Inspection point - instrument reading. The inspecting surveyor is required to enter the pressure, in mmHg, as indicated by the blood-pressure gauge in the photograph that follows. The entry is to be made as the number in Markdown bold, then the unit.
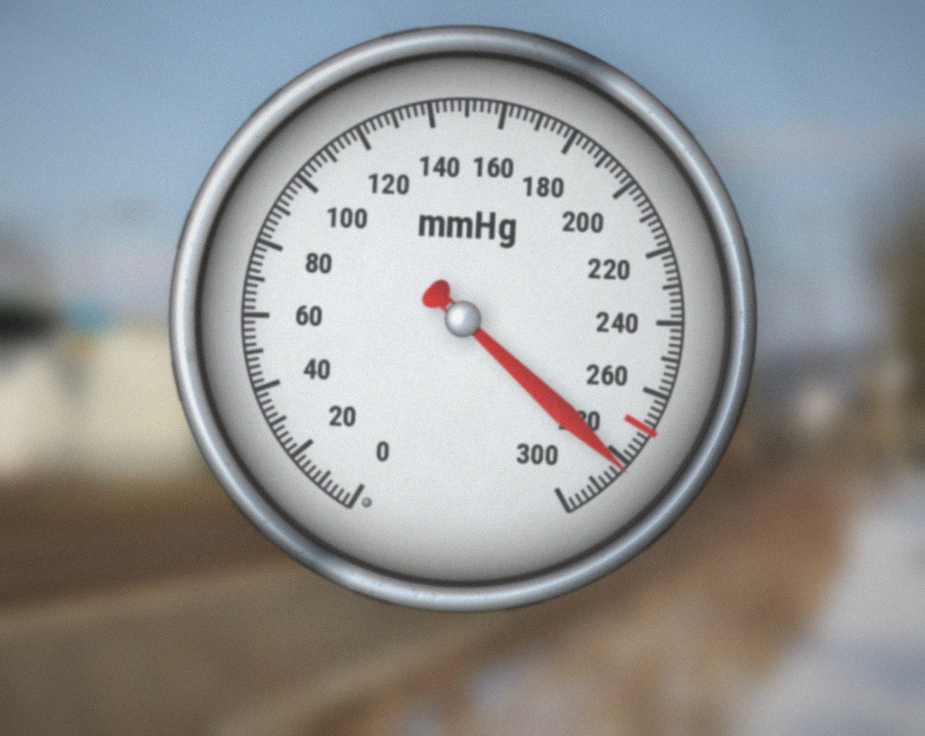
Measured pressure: **282** mmHg
